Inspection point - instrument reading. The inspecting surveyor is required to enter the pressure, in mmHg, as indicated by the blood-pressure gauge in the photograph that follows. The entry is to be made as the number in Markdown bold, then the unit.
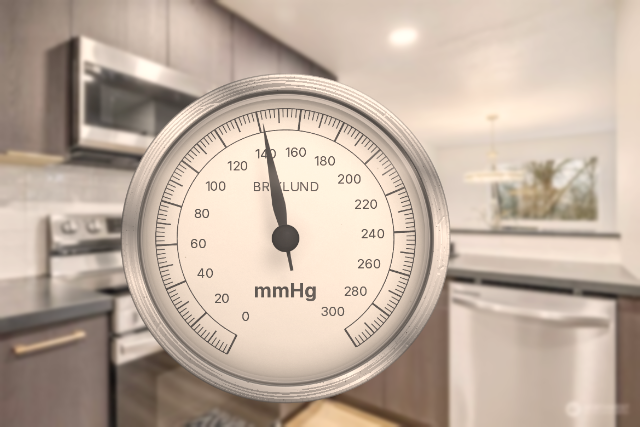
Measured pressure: **142** mmHg
